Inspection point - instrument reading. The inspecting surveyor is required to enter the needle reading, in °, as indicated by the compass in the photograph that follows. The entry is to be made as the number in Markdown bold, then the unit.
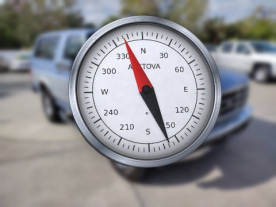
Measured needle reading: **340** °
